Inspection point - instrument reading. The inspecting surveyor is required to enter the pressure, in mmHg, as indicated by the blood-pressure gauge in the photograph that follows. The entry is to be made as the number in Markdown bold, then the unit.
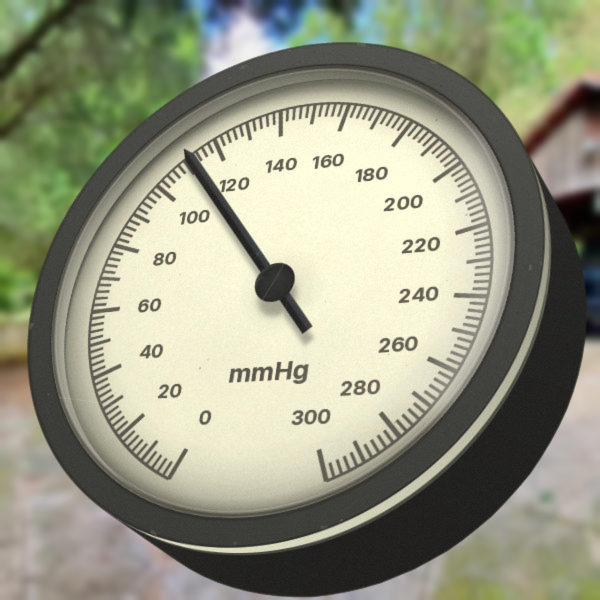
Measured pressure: **112** mmHg
